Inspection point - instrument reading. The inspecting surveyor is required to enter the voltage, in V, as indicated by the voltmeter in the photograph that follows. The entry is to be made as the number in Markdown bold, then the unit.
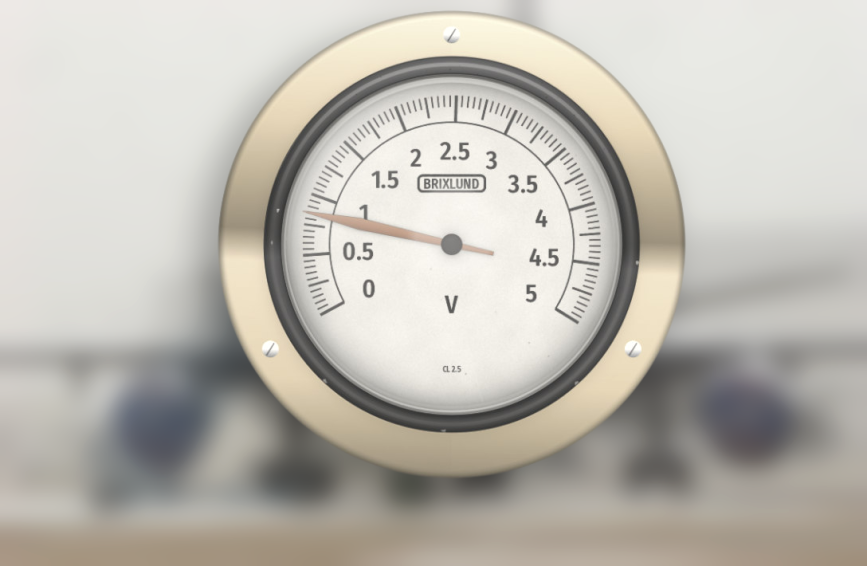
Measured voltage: **0.85** V
